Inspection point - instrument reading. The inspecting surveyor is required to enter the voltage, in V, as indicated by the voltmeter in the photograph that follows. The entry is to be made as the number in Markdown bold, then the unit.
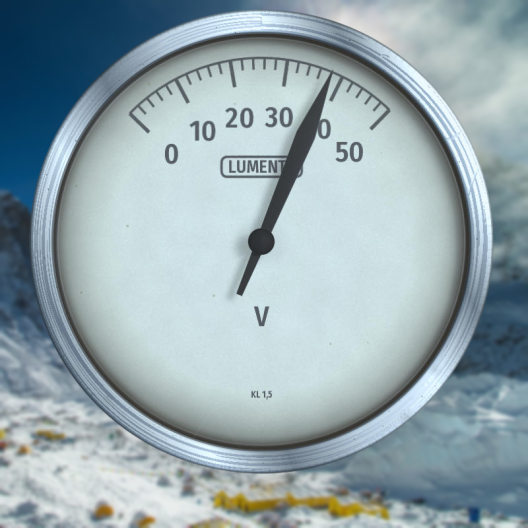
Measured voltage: **38** V
